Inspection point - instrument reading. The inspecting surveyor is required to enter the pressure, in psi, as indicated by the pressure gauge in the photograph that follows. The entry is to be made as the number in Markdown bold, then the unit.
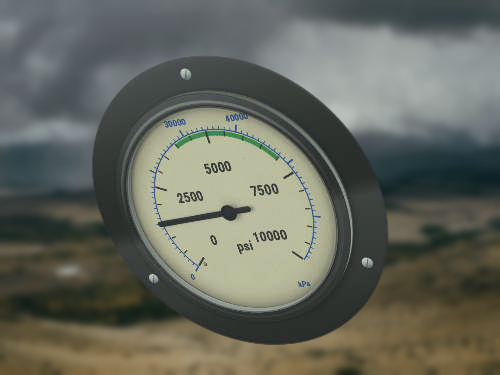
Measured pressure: **1500** psi
